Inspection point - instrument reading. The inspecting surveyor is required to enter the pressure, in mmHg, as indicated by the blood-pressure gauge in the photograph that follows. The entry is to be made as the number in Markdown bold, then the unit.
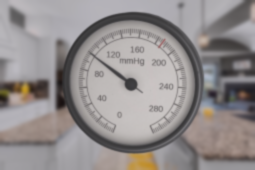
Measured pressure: **100** mmHg
